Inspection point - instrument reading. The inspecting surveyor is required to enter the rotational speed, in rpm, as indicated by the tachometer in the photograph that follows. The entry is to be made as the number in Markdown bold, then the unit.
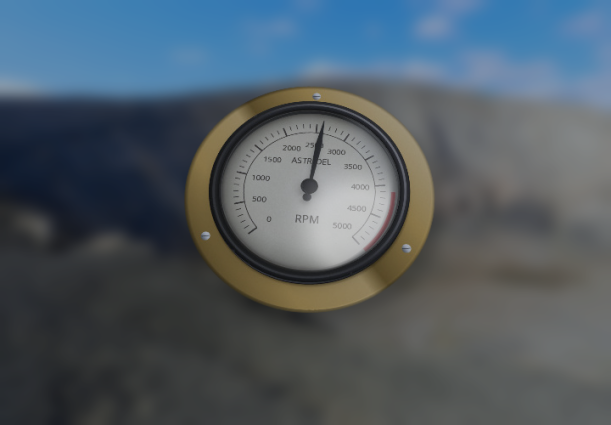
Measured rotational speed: **2600** rpm
